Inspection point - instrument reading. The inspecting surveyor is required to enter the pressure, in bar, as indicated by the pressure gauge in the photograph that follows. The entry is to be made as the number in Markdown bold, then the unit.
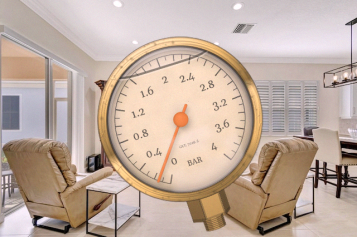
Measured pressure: **0.15** bar
